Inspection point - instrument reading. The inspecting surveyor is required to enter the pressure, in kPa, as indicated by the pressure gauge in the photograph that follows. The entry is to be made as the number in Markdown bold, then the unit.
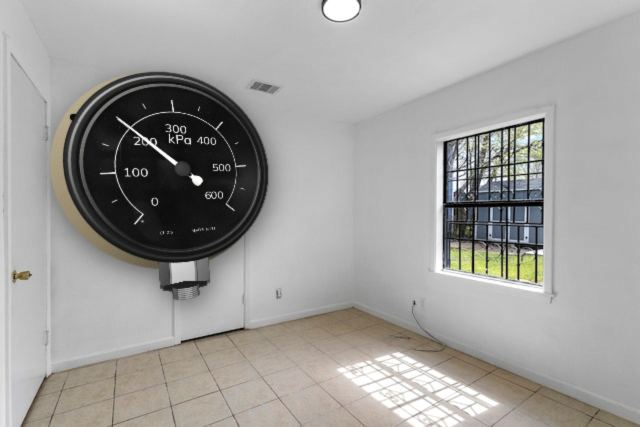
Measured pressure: **200** kPa
